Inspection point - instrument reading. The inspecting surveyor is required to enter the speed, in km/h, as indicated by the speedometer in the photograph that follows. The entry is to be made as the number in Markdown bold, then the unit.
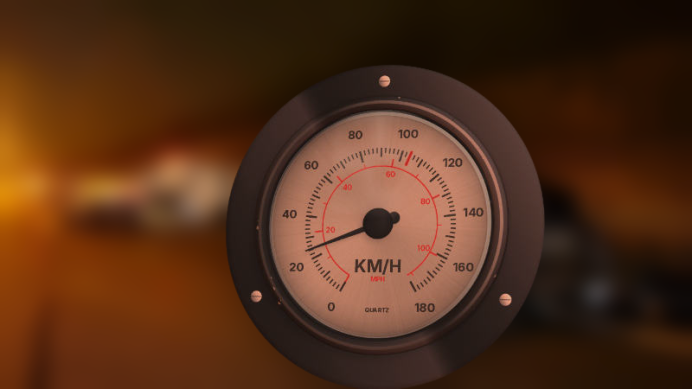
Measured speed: **24** km/h
